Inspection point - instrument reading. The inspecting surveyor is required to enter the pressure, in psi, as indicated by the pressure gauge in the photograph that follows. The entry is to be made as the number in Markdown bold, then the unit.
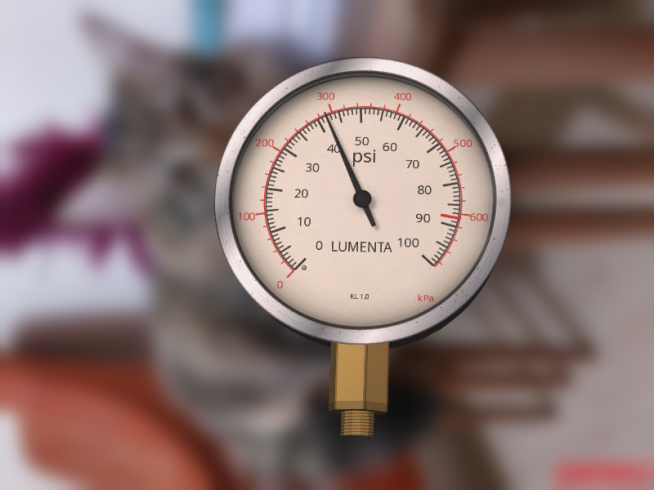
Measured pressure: **42** psi
